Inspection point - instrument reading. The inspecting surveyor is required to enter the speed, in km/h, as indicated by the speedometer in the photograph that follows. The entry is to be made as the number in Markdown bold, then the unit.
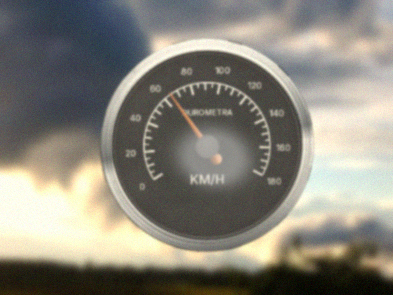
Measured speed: **65** km/h
